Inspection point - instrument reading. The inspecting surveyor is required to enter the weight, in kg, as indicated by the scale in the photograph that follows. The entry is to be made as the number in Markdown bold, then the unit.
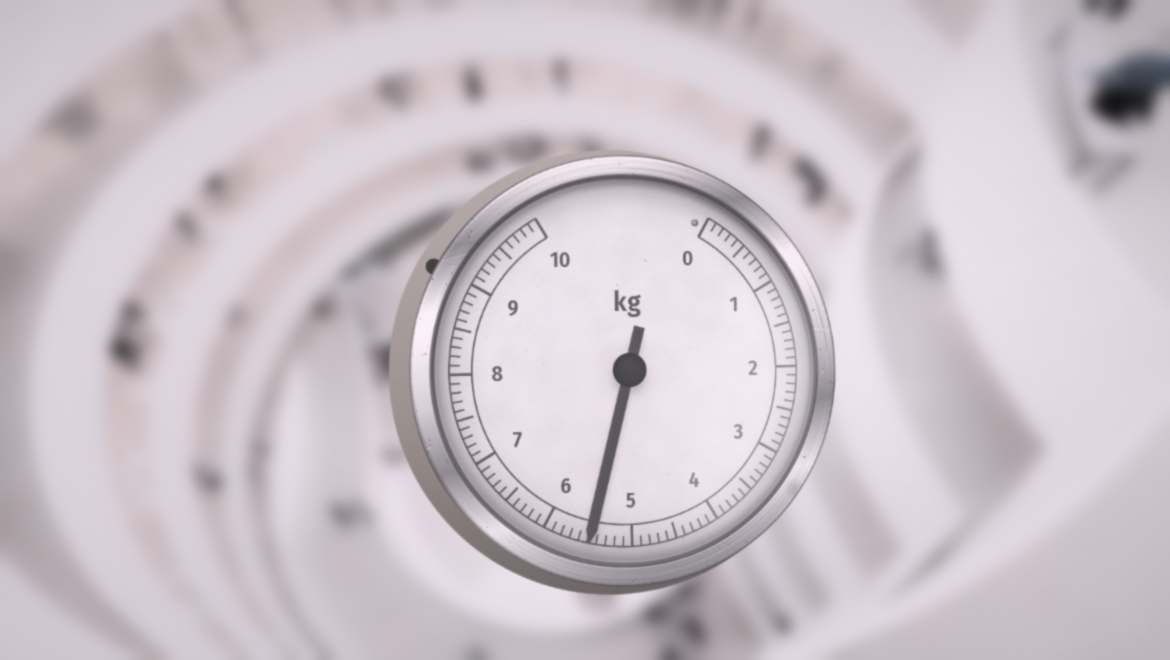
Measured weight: **5.5** kg
